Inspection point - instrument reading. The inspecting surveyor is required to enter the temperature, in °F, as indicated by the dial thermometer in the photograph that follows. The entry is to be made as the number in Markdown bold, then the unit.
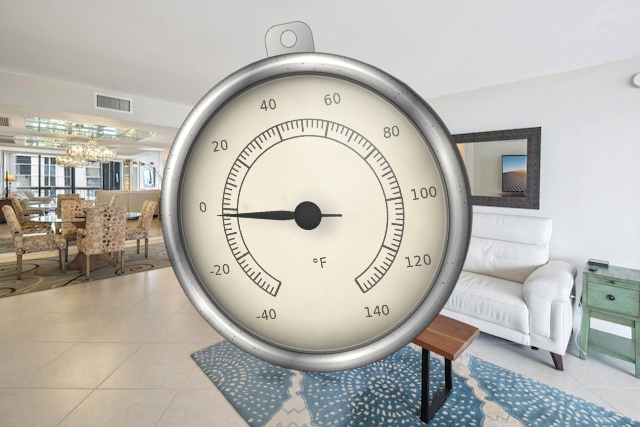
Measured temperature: **-2** °F
